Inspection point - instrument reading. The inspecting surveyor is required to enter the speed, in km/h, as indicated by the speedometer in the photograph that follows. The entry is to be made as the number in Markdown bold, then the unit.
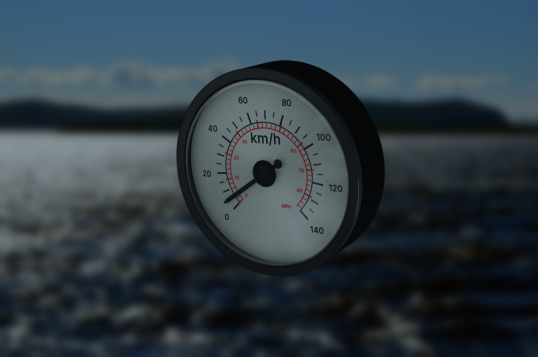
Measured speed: **5** km/h
